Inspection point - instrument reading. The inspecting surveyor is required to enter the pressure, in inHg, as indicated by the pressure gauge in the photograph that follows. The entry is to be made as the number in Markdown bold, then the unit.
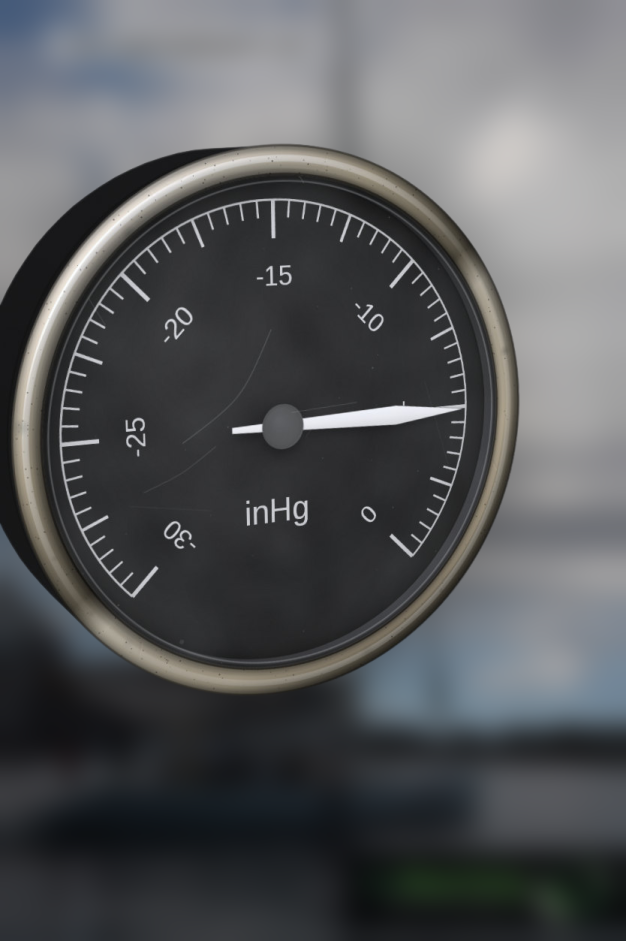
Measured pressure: **-5** inHg
